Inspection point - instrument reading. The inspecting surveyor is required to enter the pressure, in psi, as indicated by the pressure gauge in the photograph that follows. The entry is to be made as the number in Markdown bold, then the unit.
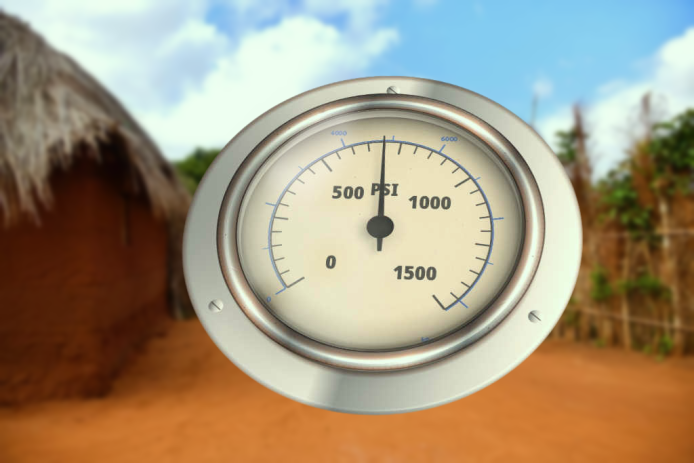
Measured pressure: **700** psi
